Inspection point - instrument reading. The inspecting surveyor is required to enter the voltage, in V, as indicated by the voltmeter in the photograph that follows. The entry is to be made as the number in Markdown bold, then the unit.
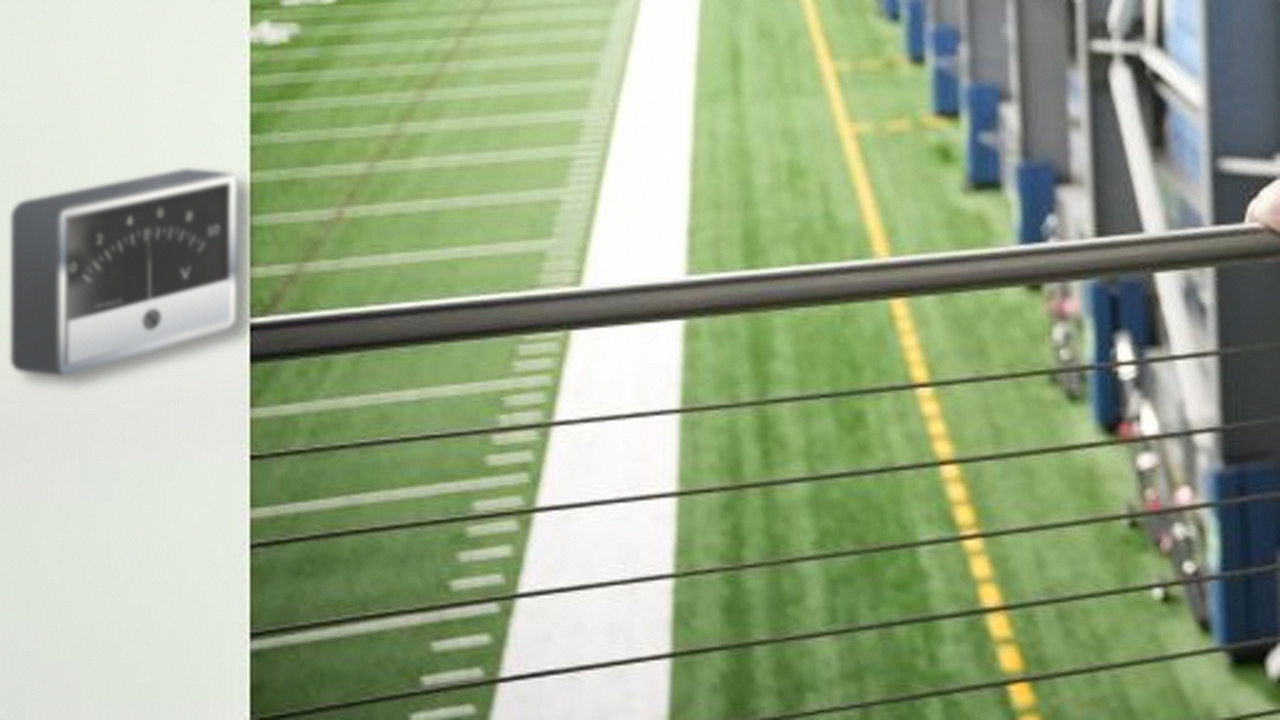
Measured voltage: **5** V
